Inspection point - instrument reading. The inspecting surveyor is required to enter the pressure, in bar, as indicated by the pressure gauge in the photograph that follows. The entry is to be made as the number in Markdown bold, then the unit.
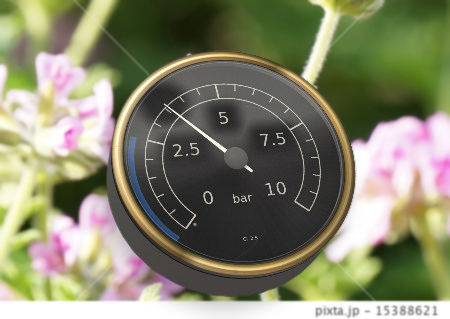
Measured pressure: **3.5** bar
